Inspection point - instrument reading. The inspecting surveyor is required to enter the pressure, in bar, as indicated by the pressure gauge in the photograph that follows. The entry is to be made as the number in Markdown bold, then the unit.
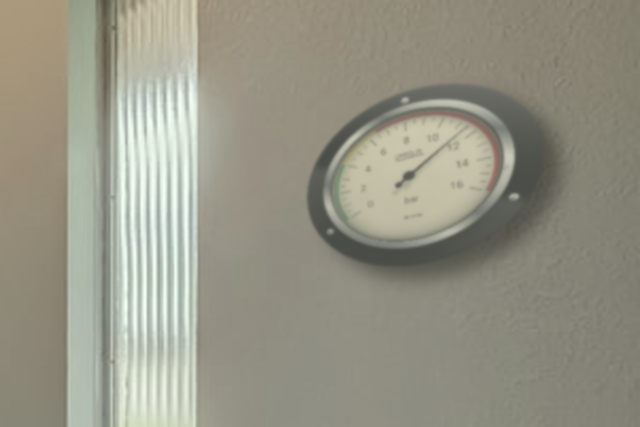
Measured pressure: **11.5** bar
